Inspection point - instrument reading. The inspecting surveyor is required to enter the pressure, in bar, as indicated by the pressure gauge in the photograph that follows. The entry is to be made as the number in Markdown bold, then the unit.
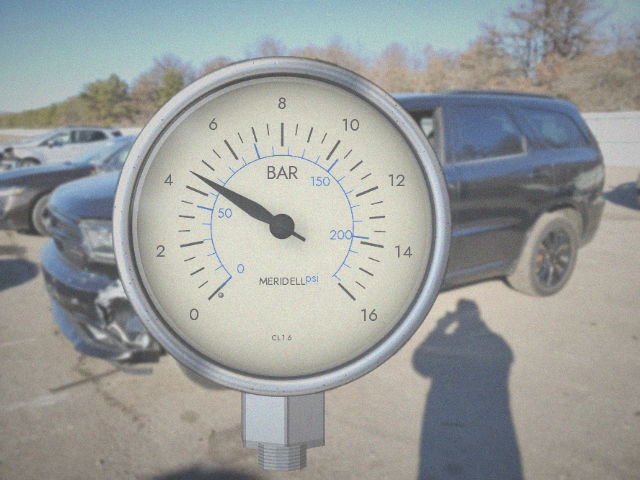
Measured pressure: **4.5** bar
